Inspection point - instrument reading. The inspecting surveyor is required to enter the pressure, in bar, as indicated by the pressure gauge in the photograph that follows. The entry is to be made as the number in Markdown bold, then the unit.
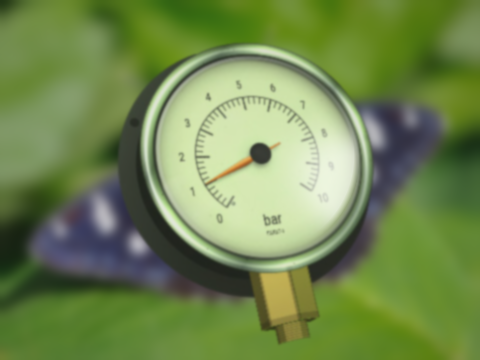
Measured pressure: **1** bar
